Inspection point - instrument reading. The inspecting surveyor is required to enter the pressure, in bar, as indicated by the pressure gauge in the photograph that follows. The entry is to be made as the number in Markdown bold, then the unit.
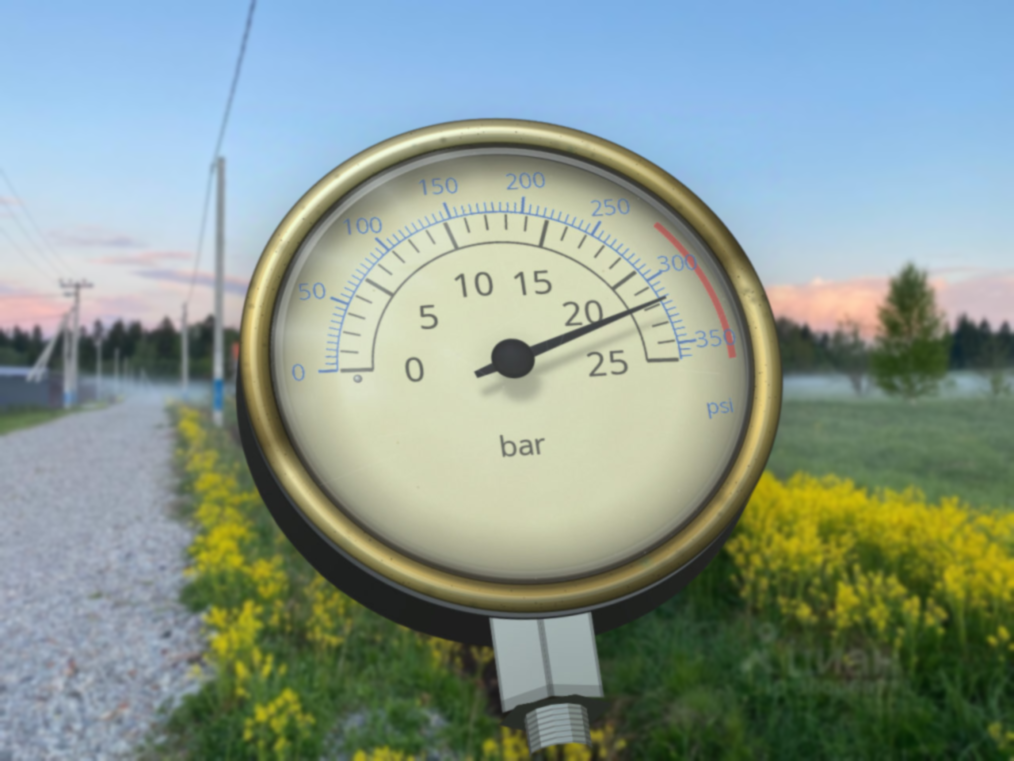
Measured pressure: **22** bar
